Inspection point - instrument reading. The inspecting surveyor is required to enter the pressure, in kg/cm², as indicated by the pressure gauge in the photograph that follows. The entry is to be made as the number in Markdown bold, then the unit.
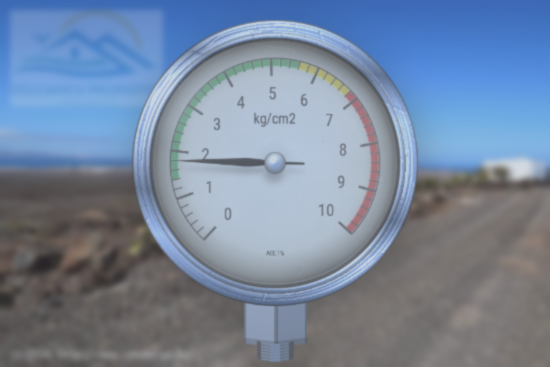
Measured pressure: **1.8** kg/cm²
